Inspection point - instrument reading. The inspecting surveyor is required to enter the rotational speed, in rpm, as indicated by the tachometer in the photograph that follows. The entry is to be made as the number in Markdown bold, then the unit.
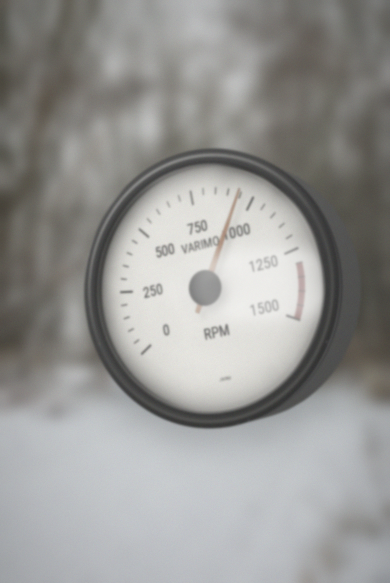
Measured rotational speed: **950** rpm
